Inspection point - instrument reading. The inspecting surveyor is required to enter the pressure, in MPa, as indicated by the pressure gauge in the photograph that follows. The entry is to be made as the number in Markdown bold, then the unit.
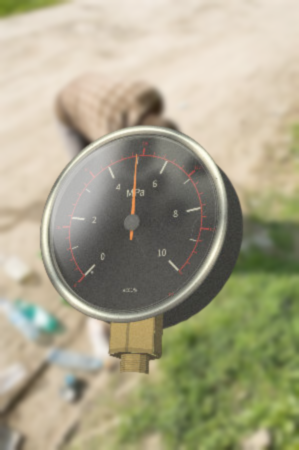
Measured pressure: **5** MPa
